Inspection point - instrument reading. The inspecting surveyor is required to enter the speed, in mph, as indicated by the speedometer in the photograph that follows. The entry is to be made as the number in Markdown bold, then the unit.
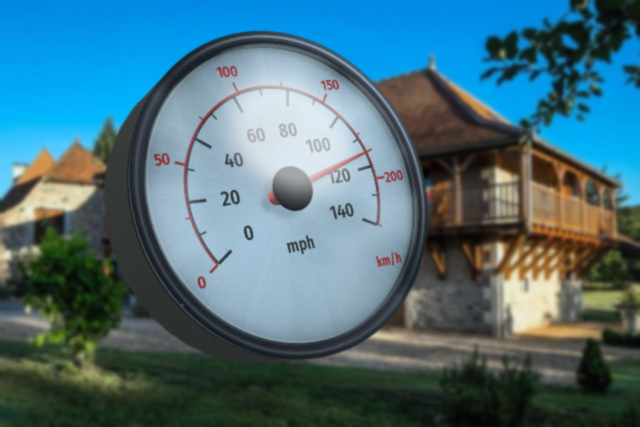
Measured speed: **115** mph
